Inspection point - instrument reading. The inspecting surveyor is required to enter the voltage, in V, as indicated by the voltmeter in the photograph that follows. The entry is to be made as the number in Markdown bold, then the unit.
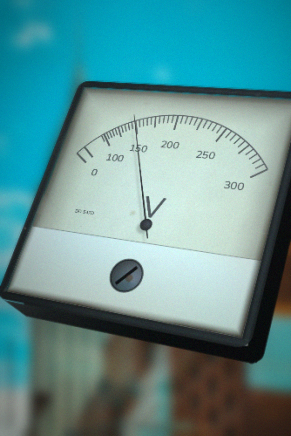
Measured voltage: **150** V
